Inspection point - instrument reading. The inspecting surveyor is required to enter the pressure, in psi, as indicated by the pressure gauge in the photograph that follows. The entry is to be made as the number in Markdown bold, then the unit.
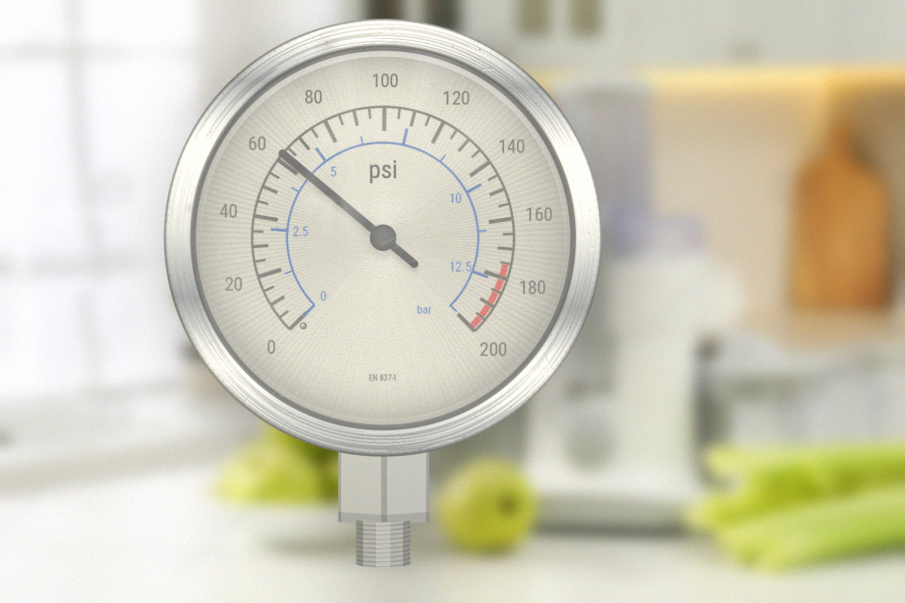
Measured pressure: **62.5** psi
